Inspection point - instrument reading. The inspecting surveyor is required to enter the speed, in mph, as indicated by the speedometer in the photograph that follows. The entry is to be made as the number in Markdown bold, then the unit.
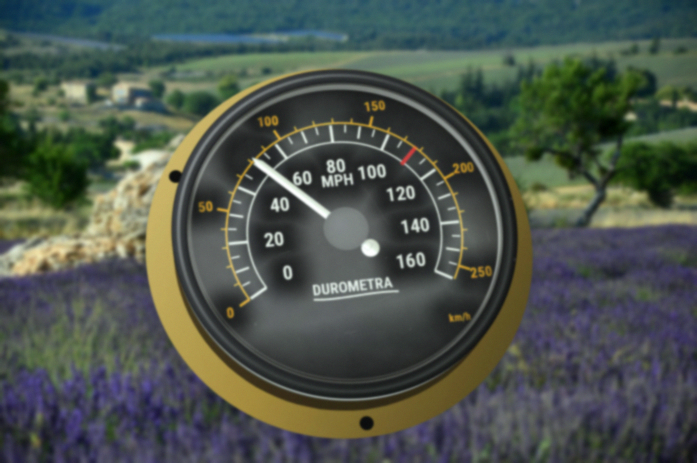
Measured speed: **50** mph
